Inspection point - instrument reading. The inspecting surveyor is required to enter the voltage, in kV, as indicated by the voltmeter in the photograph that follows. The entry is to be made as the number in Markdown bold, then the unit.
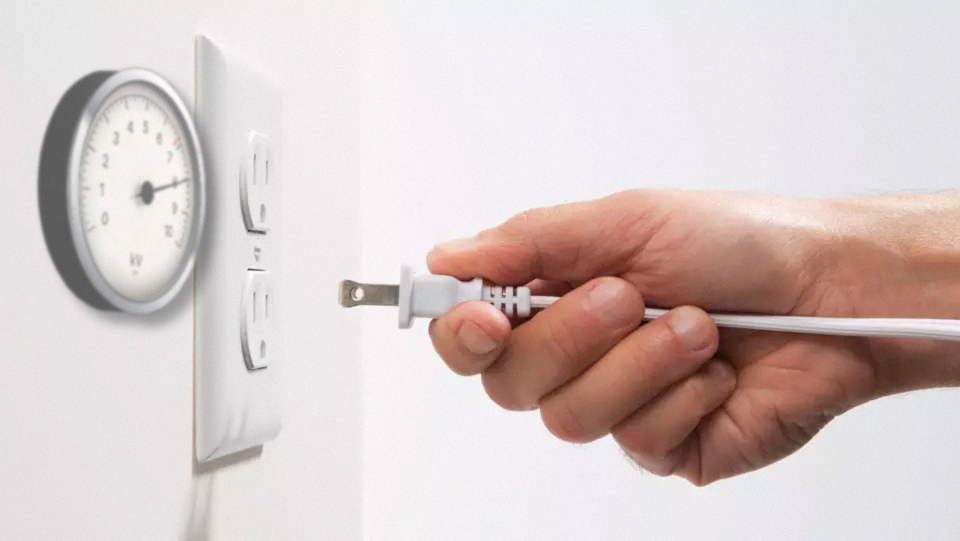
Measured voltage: **8** kV
